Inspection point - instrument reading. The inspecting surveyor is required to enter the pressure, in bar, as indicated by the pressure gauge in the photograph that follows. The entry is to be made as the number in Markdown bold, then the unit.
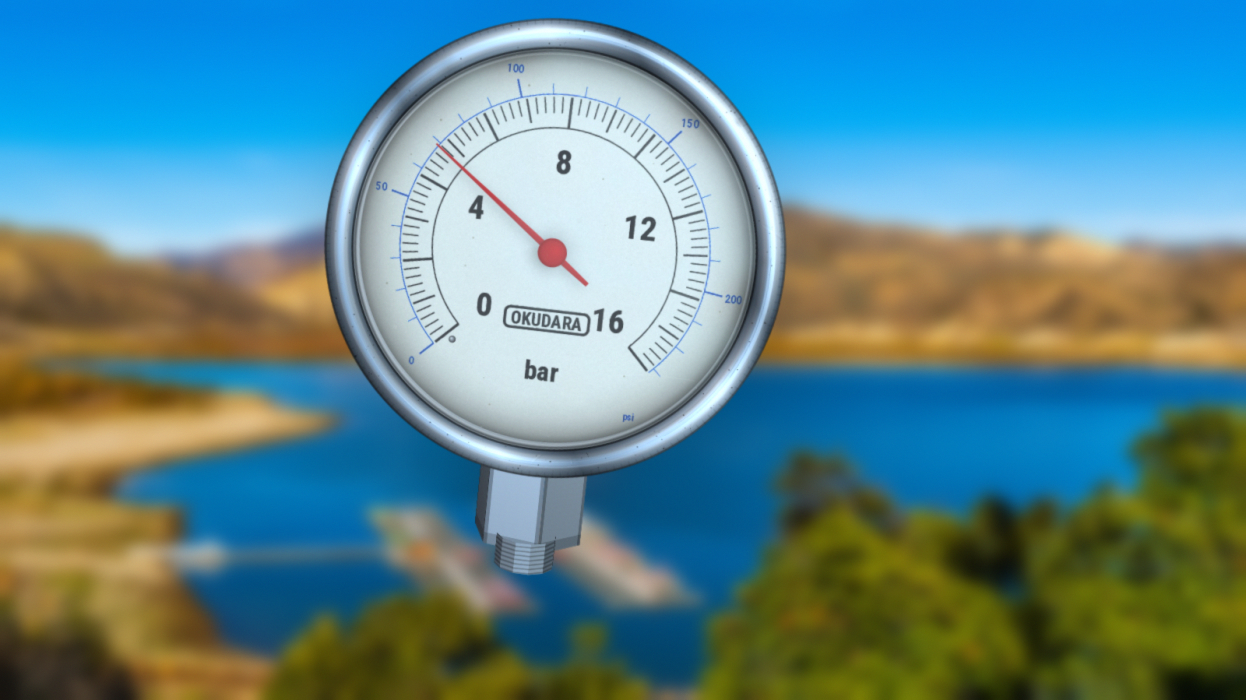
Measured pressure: **4.8** bar
